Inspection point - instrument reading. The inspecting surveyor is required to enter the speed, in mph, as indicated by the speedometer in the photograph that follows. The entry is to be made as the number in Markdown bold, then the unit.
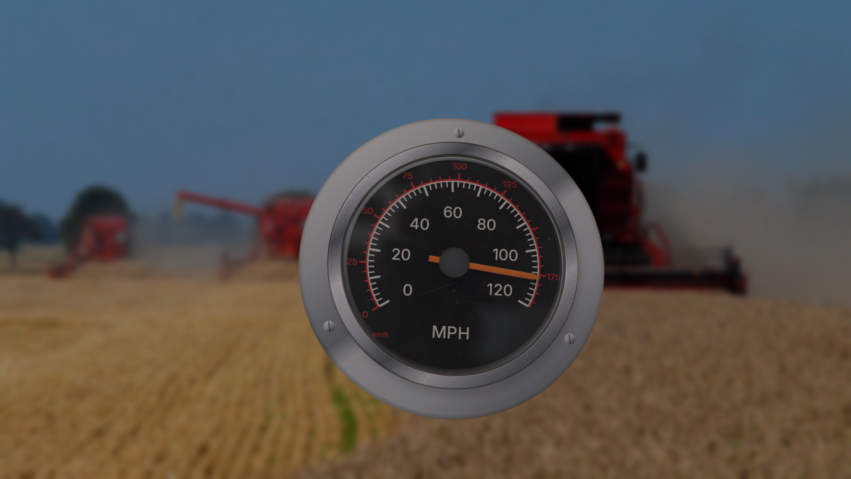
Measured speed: **110** mph
